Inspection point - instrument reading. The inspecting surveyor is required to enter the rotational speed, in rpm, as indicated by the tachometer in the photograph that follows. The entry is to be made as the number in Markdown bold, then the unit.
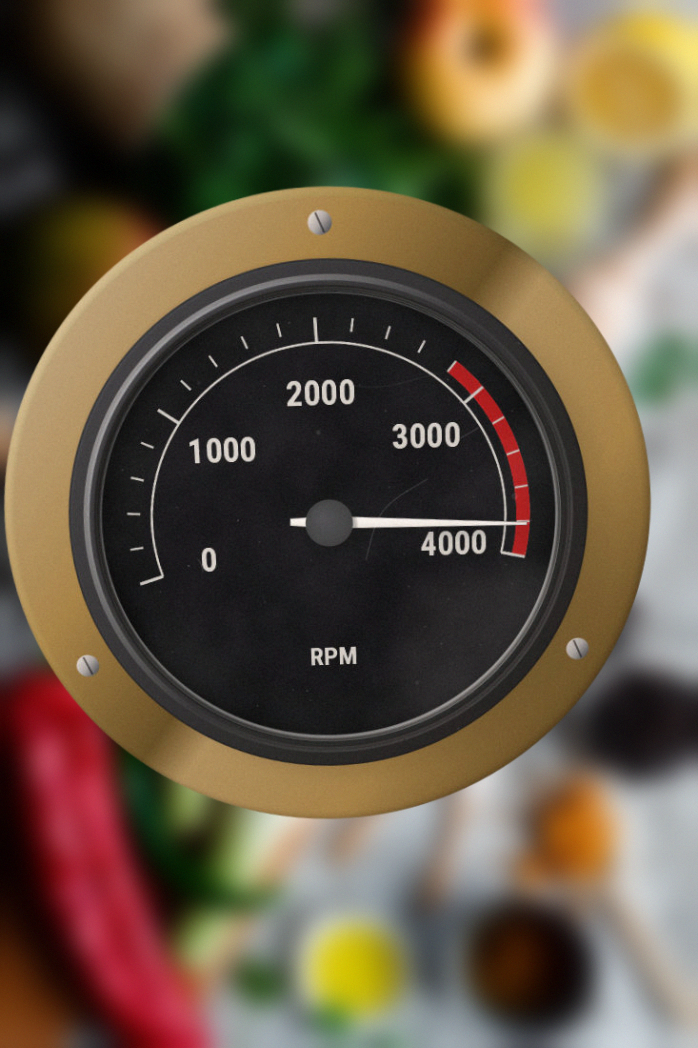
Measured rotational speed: **3800** rpm
